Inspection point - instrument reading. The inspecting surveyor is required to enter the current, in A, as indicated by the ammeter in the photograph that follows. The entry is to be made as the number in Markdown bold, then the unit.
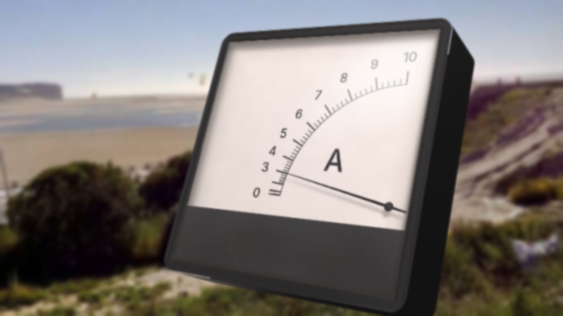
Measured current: **3** A
